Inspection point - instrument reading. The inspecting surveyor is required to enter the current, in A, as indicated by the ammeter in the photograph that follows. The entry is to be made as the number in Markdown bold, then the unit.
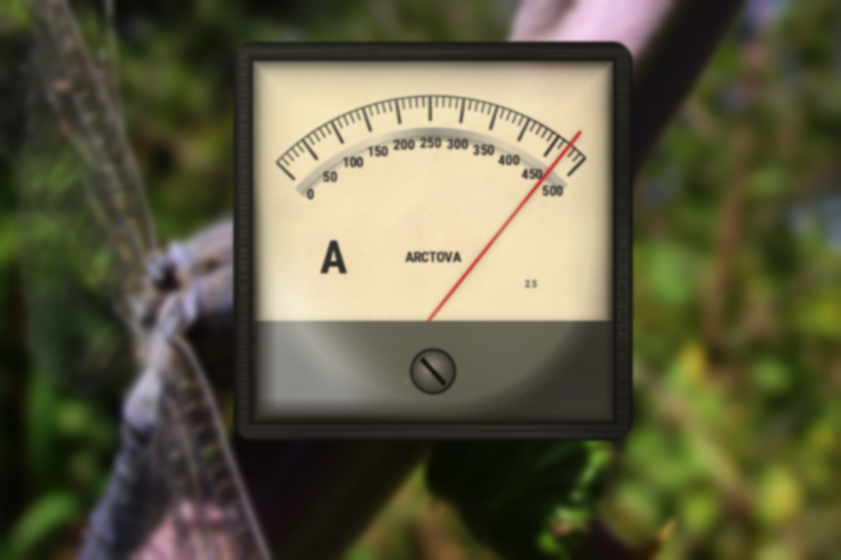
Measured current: **470** A
